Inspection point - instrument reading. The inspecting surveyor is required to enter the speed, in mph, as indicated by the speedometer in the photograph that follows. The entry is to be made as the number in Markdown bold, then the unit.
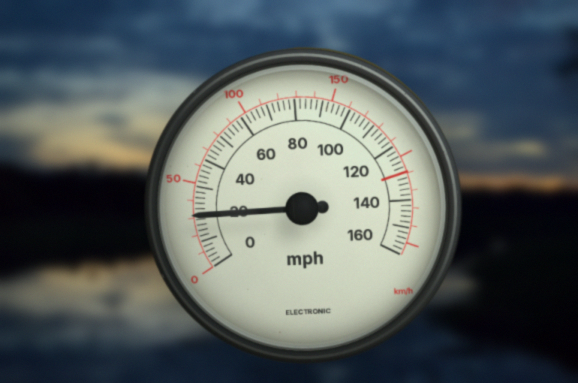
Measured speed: **20** mph
